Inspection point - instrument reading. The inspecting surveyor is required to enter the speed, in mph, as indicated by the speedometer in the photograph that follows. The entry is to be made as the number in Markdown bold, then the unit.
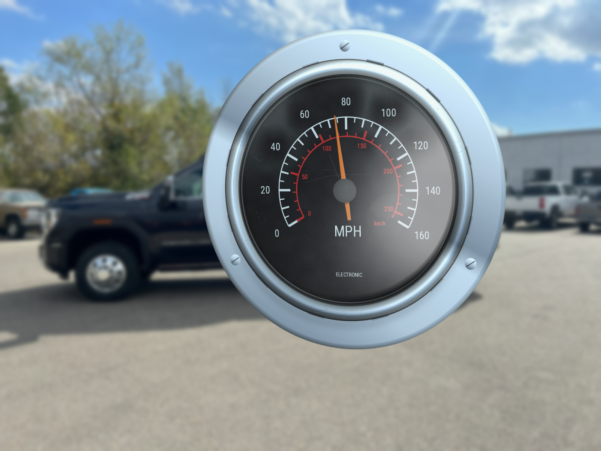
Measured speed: **75** mph
